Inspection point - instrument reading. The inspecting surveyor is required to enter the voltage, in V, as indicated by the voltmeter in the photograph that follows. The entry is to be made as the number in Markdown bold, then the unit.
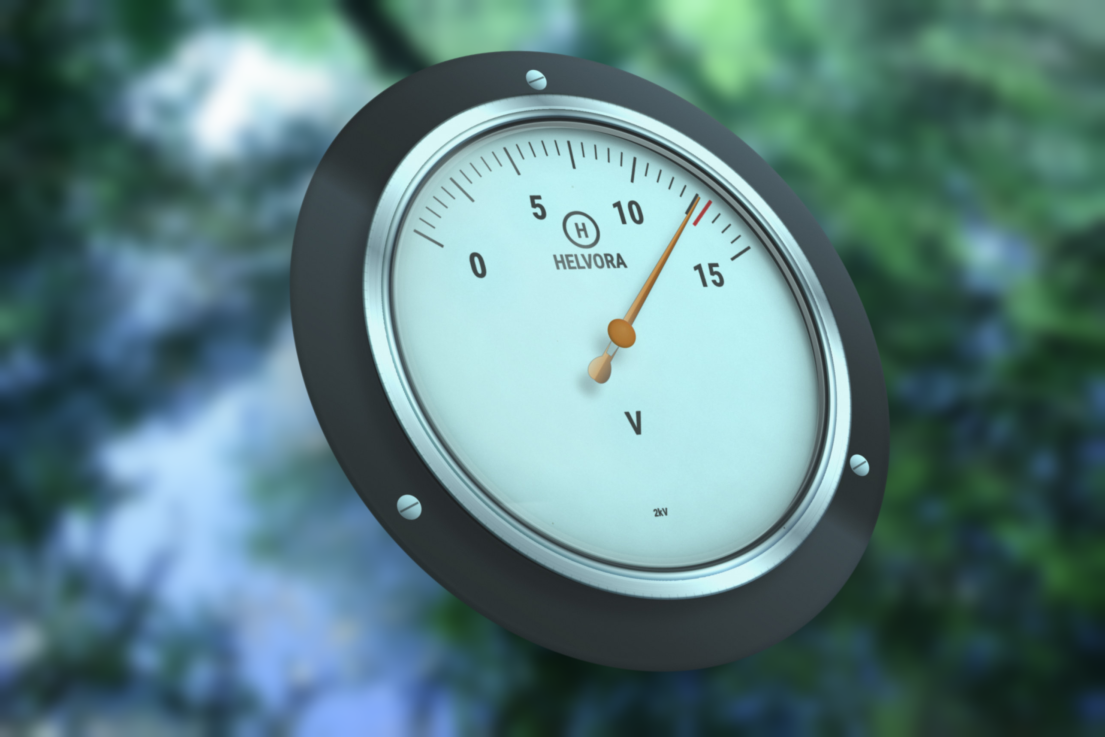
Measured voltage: **12.5** V
